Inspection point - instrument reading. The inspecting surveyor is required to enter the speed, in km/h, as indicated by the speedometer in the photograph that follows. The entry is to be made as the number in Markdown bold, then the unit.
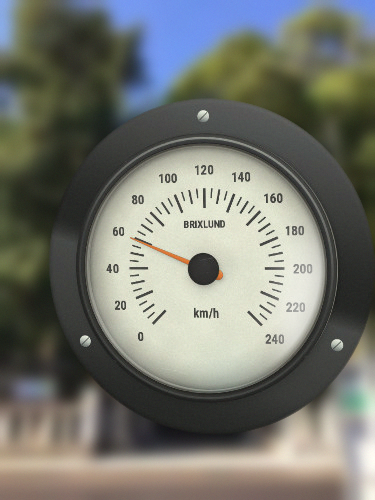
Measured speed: **60** km/h
